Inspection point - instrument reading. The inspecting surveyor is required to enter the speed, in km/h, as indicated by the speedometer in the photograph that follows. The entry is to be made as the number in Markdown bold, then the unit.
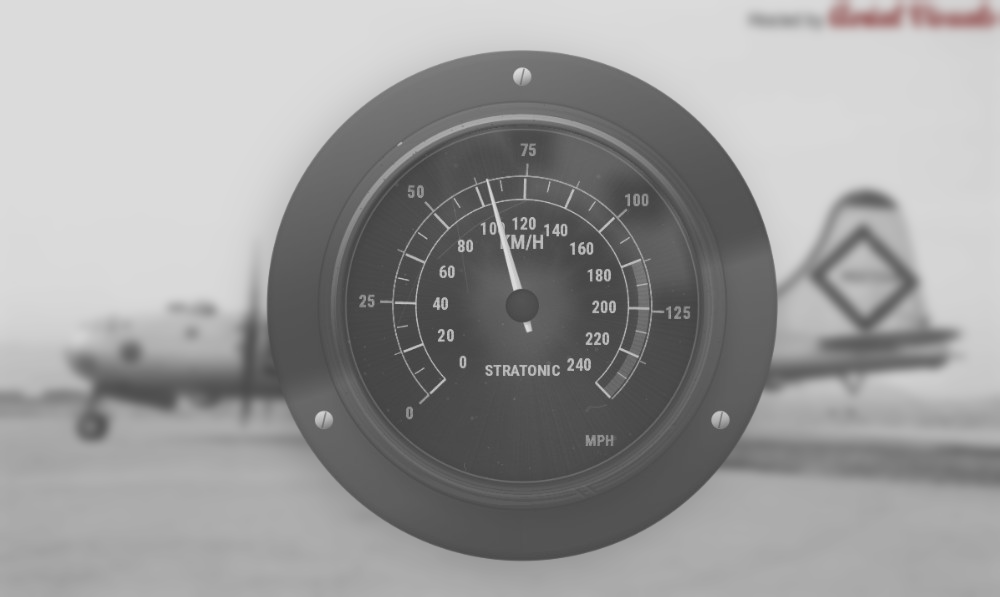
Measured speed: **105** km/h
